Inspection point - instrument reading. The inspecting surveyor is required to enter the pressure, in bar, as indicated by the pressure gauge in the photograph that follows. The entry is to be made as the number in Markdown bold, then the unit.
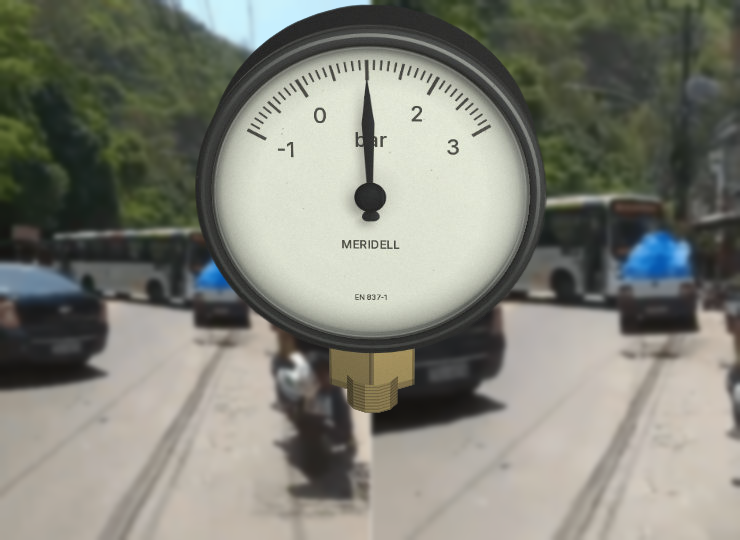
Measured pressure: **1** bar
